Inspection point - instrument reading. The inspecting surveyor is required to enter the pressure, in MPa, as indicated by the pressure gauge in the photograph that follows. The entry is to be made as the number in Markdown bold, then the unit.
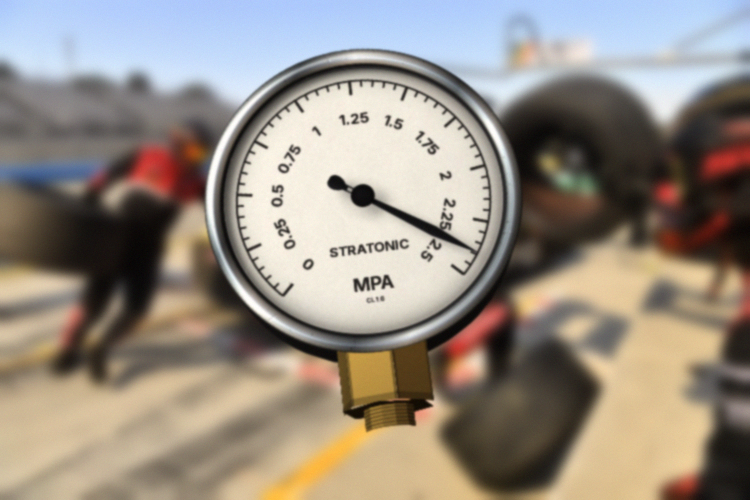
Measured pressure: **2.4** MPa
